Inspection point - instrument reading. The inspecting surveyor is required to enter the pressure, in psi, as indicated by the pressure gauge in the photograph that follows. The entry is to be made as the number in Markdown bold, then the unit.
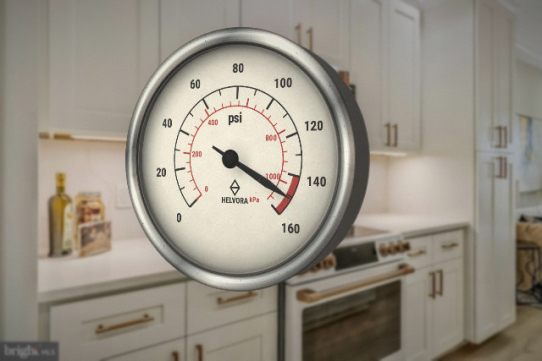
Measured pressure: **150** psi
